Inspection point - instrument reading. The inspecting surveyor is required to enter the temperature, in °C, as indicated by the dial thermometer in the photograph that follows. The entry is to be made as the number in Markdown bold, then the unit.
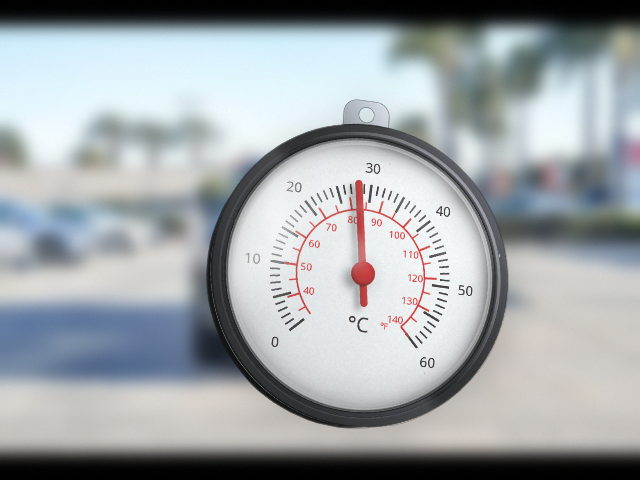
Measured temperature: **28** °C
